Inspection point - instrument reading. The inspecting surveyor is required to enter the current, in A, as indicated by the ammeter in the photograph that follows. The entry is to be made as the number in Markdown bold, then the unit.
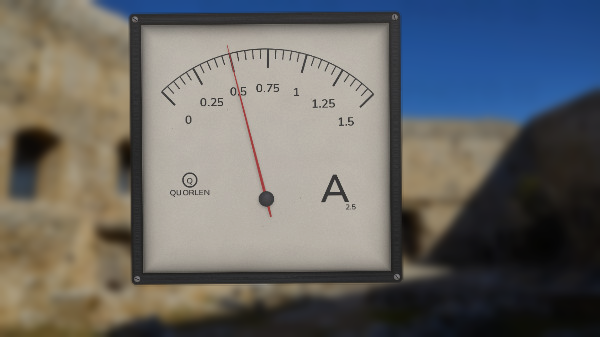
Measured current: **0.5** A
